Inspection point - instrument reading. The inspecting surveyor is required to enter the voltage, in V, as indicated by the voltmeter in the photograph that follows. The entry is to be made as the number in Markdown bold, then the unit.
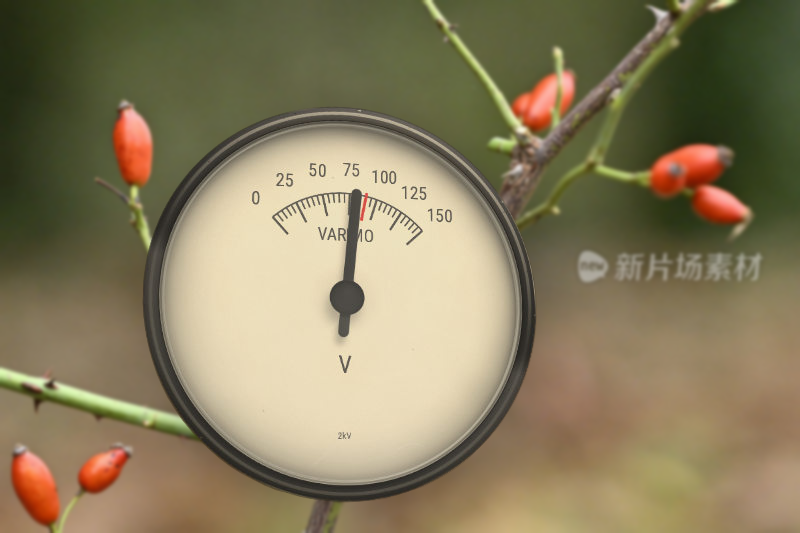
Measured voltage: **80** V
